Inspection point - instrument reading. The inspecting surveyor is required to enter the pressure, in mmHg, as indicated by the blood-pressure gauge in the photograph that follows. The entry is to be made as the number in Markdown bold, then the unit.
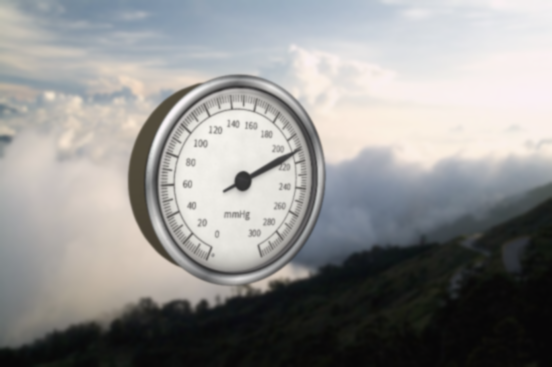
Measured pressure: **210** mmHg
